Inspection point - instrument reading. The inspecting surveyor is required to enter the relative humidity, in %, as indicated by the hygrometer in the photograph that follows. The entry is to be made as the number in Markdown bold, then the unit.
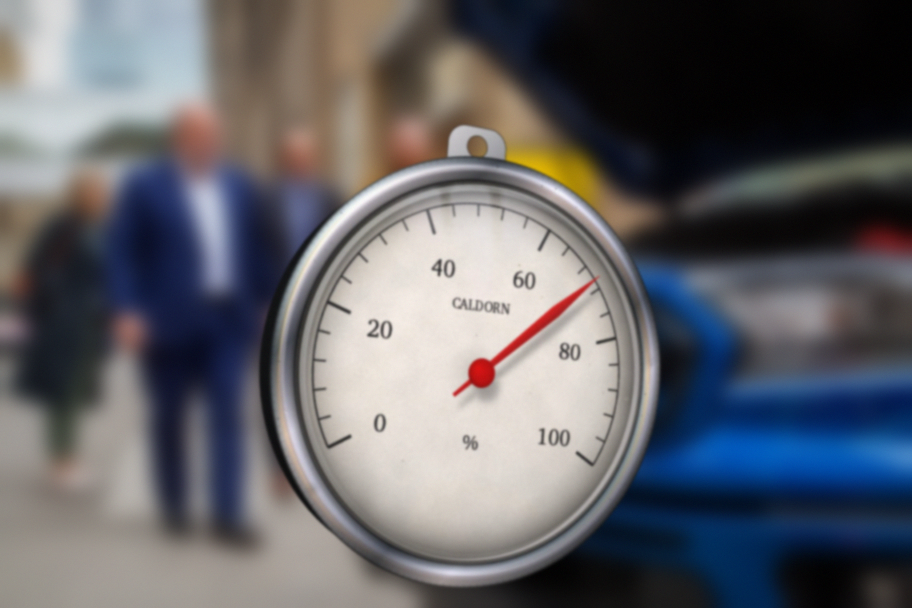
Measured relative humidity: **70** %
